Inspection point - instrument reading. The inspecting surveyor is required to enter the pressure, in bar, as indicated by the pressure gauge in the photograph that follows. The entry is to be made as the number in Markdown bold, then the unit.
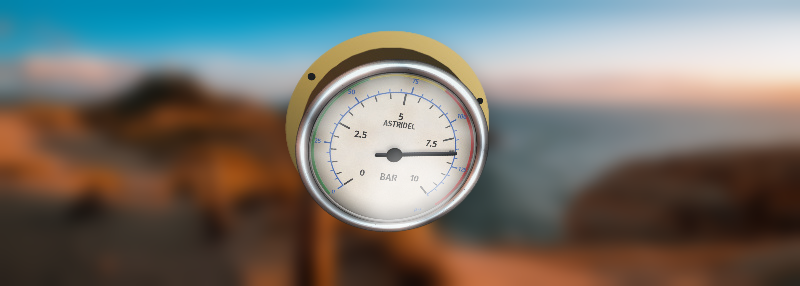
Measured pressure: **8** bar
